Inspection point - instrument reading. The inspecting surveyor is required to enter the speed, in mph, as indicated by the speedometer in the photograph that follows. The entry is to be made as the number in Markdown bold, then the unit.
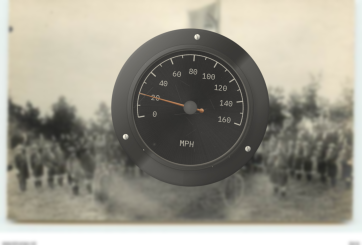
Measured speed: **20** mph
